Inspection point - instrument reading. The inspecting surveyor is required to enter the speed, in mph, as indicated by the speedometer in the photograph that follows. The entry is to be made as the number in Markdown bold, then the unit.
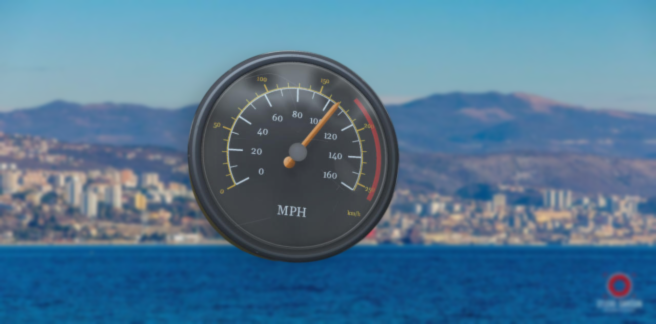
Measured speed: **105** mph
